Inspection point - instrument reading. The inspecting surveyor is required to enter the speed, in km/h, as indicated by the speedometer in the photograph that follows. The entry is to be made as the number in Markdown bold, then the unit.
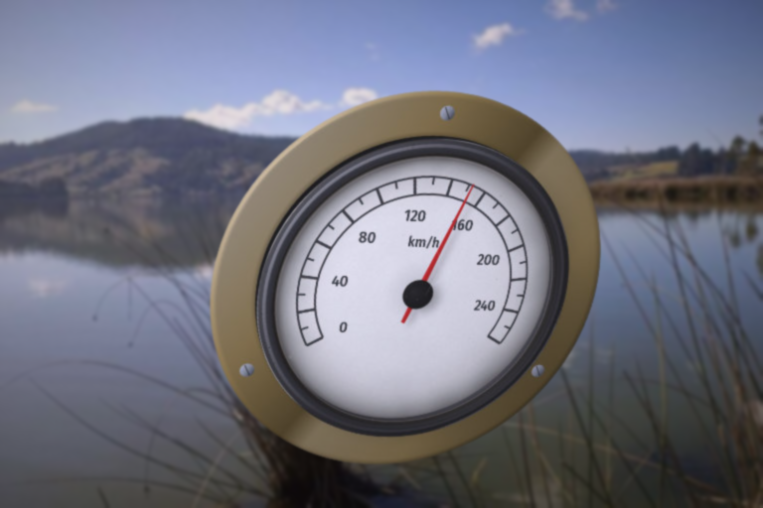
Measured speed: **150** km/h
